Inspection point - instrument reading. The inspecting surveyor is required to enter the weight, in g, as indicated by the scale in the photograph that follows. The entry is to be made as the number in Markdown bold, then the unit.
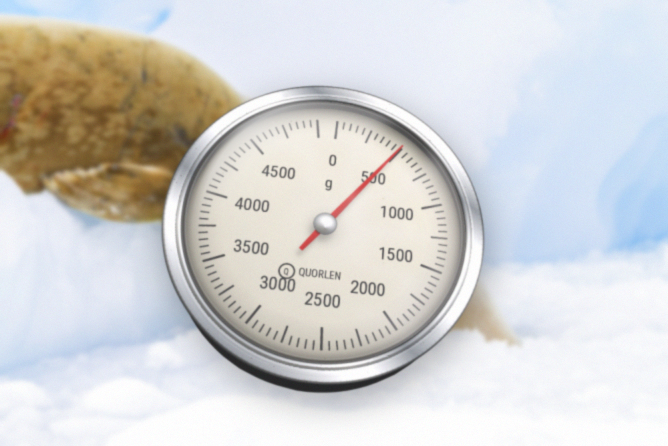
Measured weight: **500** g
